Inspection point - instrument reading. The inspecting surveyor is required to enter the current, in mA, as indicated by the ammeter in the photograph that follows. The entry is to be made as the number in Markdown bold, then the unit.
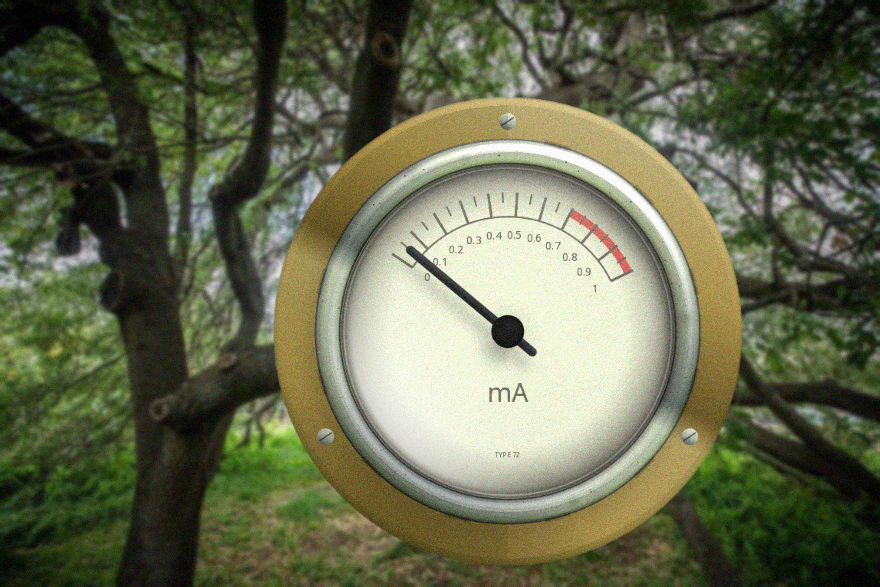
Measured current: **0.05** mA
